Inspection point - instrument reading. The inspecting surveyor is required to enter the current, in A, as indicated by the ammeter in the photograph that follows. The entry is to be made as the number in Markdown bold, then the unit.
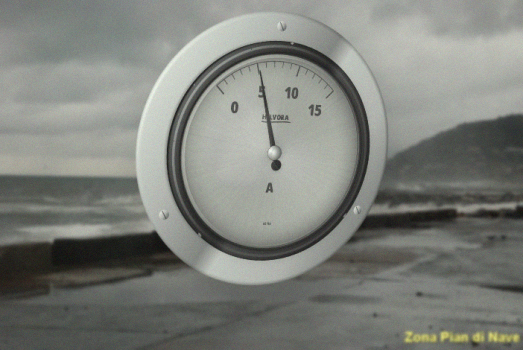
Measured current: **5** A
